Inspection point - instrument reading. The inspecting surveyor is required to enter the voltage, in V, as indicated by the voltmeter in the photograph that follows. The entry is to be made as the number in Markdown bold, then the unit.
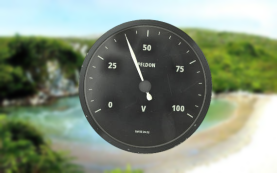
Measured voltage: **40** V
